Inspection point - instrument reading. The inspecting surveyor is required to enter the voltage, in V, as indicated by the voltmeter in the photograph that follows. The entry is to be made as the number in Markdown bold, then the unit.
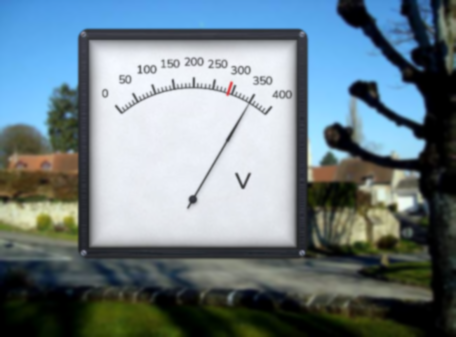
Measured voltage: **350** V
